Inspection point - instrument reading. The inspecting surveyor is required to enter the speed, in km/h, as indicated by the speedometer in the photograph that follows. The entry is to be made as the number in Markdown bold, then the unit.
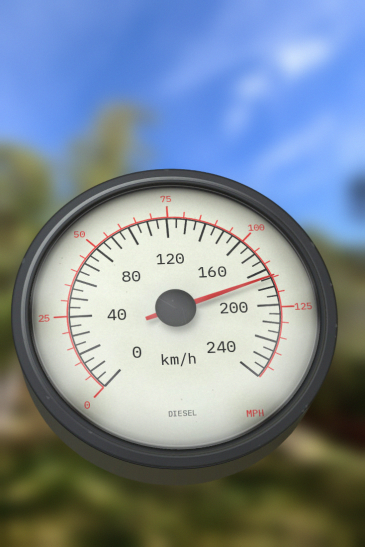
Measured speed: **185** km/h
